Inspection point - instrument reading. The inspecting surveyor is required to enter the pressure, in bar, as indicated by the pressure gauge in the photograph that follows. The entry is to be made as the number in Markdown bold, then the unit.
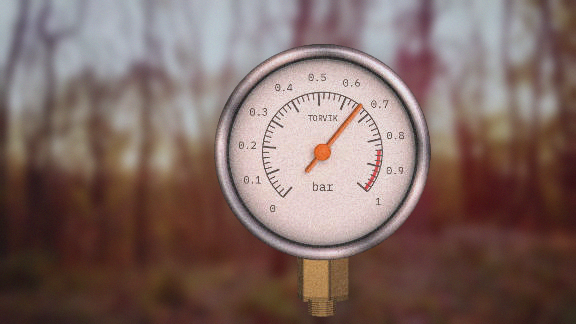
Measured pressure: **0.66** bar
